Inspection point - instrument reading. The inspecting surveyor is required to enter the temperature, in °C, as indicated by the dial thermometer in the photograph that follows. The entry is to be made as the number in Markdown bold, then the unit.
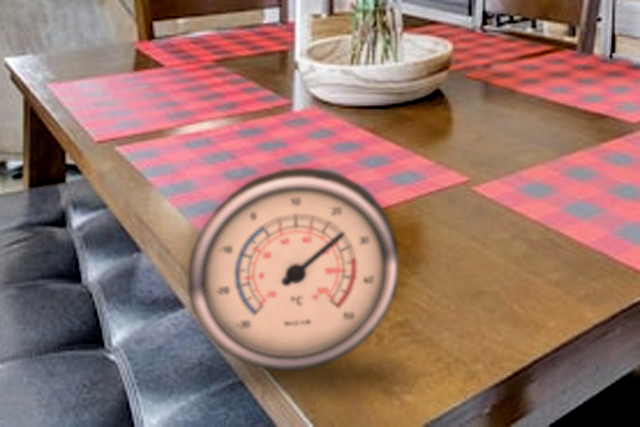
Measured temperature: **25** °C
